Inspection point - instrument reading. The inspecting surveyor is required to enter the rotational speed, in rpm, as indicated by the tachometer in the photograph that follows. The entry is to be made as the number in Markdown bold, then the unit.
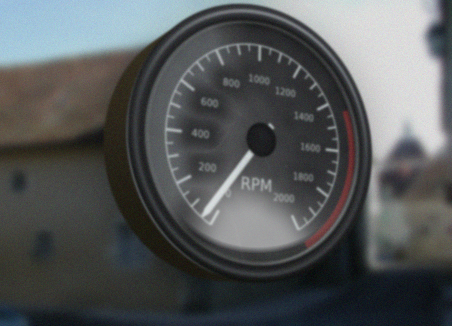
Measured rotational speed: **50** rpm
